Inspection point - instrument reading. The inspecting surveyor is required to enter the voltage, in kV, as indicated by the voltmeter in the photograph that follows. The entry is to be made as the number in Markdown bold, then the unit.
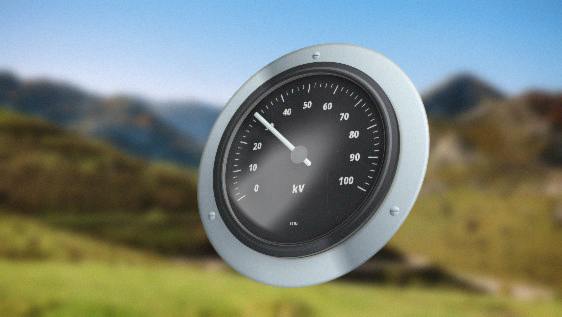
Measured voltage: **30** kV
